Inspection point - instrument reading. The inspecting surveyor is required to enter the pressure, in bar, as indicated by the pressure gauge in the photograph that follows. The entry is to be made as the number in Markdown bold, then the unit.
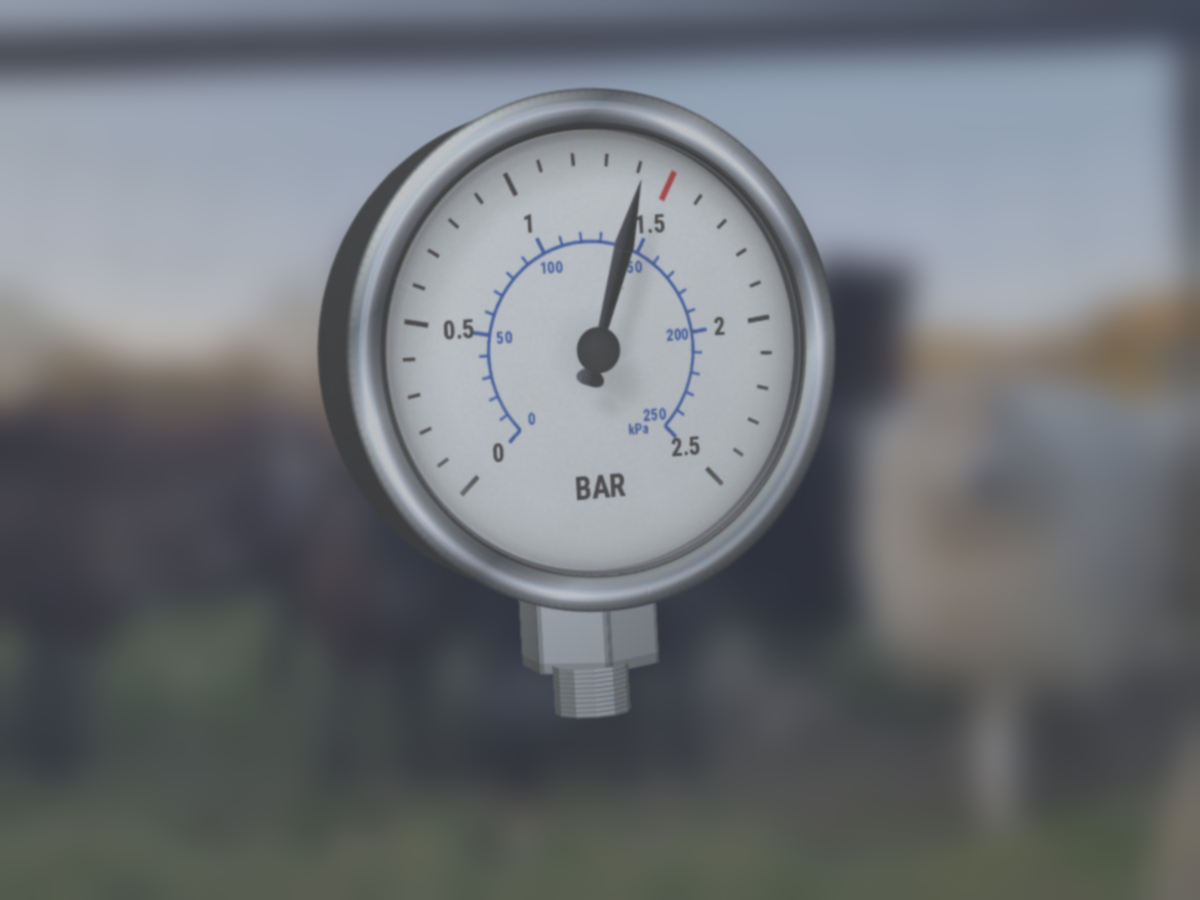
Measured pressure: **1.4** bar
